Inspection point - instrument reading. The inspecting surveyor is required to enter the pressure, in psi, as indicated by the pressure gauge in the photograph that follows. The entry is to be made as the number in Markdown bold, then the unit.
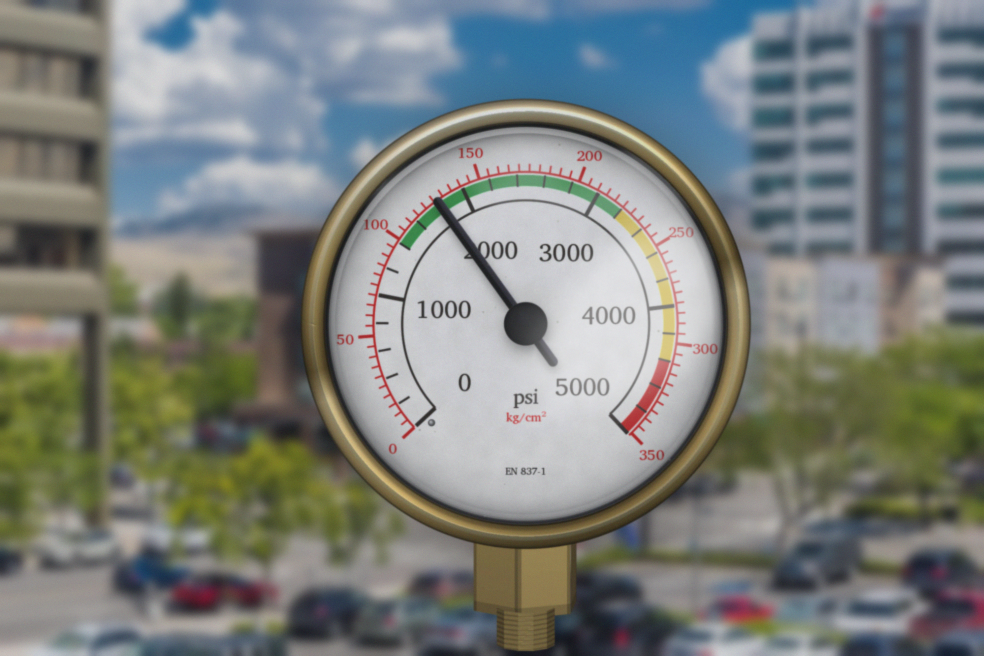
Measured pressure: **1800** psi
